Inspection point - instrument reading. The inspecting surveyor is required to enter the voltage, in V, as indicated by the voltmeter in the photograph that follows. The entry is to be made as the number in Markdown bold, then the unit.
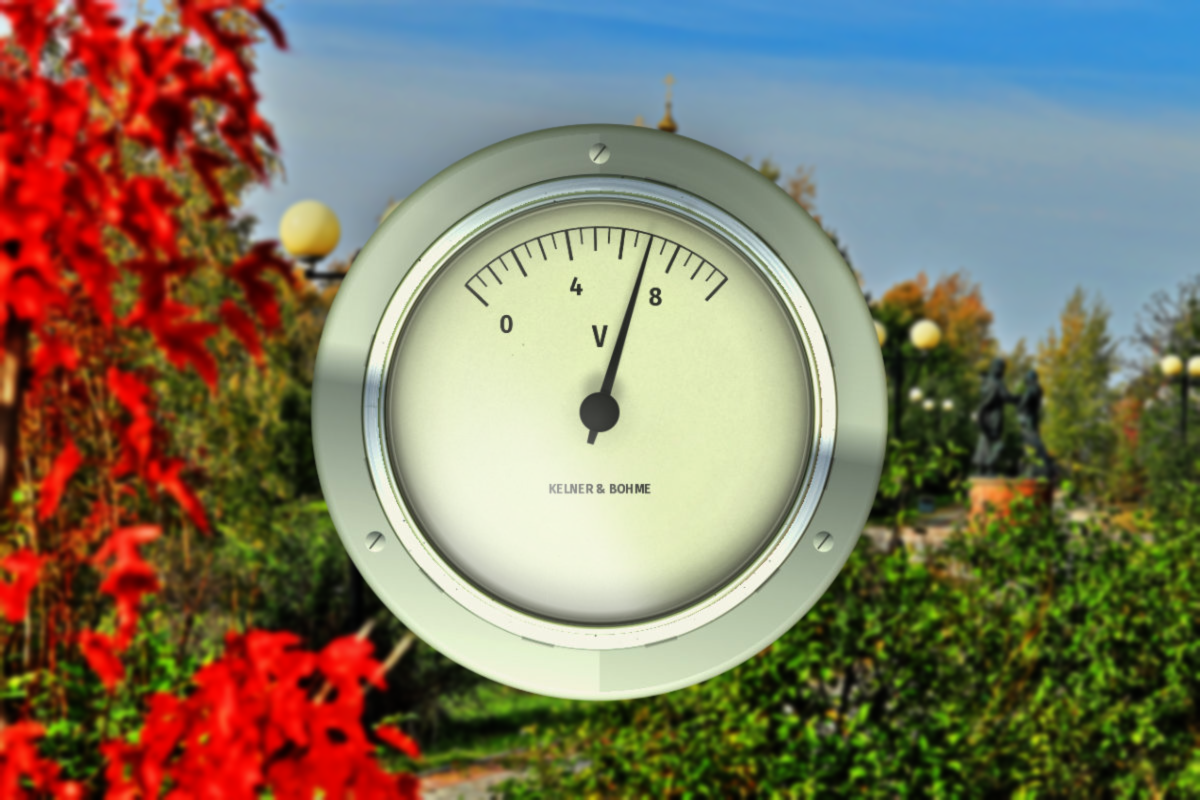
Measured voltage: **7** V
